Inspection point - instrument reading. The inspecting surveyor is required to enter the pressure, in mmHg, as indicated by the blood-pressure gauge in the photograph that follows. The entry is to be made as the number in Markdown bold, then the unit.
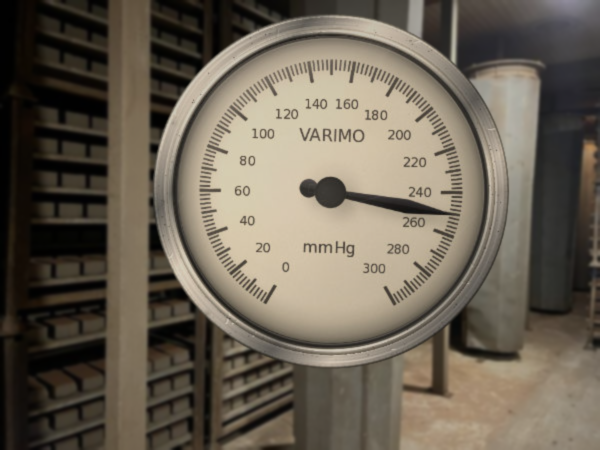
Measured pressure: **250** mmHg
